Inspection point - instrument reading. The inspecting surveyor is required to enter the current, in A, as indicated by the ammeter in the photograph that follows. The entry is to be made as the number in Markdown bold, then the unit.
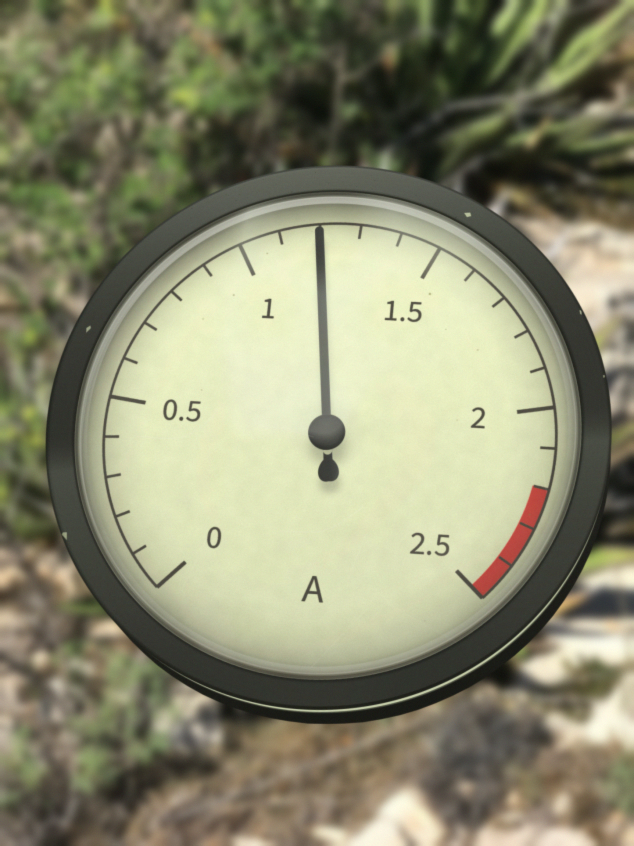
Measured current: **1.2** A
